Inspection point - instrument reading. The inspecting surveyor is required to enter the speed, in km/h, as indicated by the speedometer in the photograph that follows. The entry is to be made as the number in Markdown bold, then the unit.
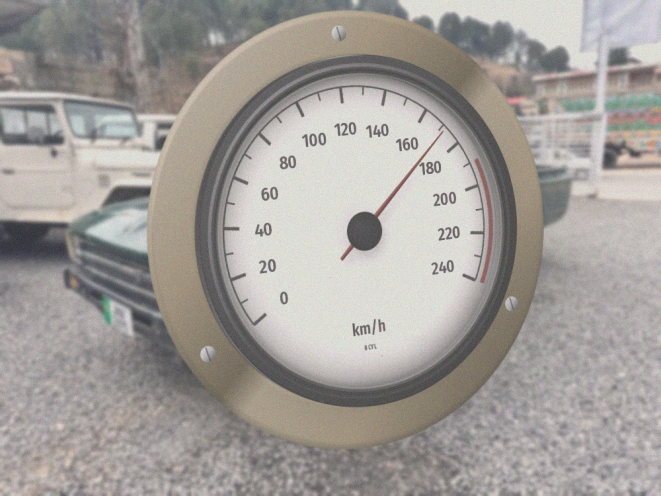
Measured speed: **170** km/h
